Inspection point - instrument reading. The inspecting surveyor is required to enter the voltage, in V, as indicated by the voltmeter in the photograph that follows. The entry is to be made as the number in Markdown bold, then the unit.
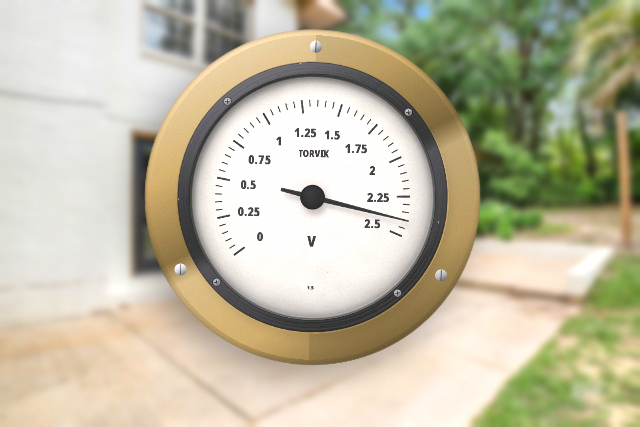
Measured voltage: **2.4** V
